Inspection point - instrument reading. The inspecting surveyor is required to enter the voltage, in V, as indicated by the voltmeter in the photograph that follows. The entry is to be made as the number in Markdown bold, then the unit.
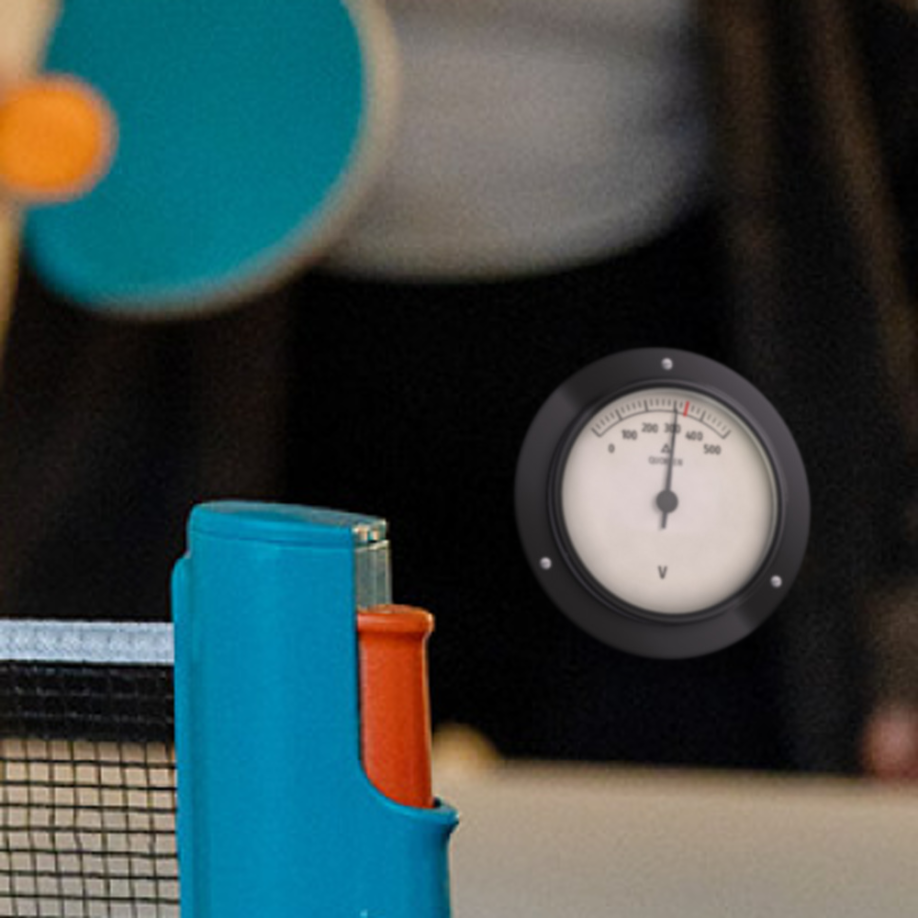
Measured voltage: **300** V
